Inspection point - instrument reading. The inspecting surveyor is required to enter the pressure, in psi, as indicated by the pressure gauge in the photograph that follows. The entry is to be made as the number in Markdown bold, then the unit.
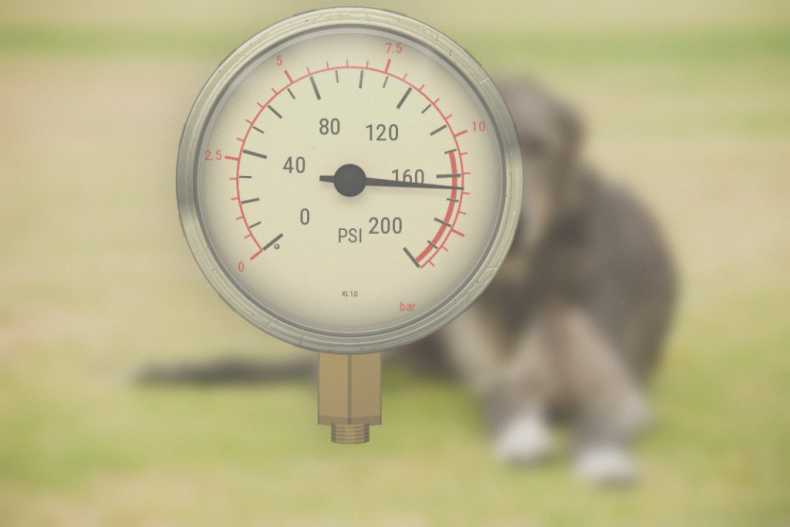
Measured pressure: **165** psi
